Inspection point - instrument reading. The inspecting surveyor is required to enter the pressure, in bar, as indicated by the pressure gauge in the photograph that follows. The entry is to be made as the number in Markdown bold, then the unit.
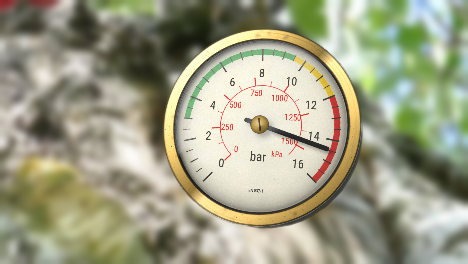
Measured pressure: **14.5** bar
